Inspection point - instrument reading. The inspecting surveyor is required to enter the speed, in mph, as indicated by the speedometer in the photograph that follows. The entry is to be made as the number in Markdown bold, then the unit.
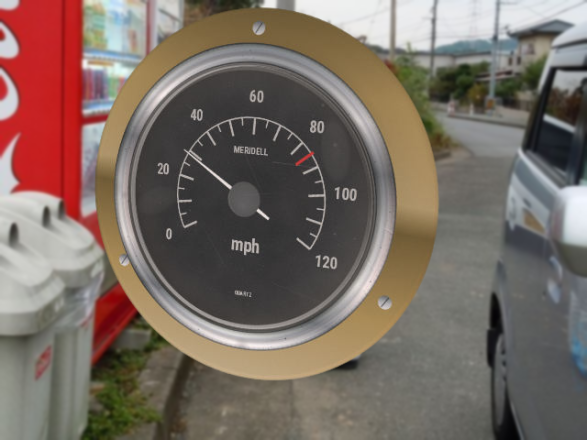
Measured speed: **30** mph
